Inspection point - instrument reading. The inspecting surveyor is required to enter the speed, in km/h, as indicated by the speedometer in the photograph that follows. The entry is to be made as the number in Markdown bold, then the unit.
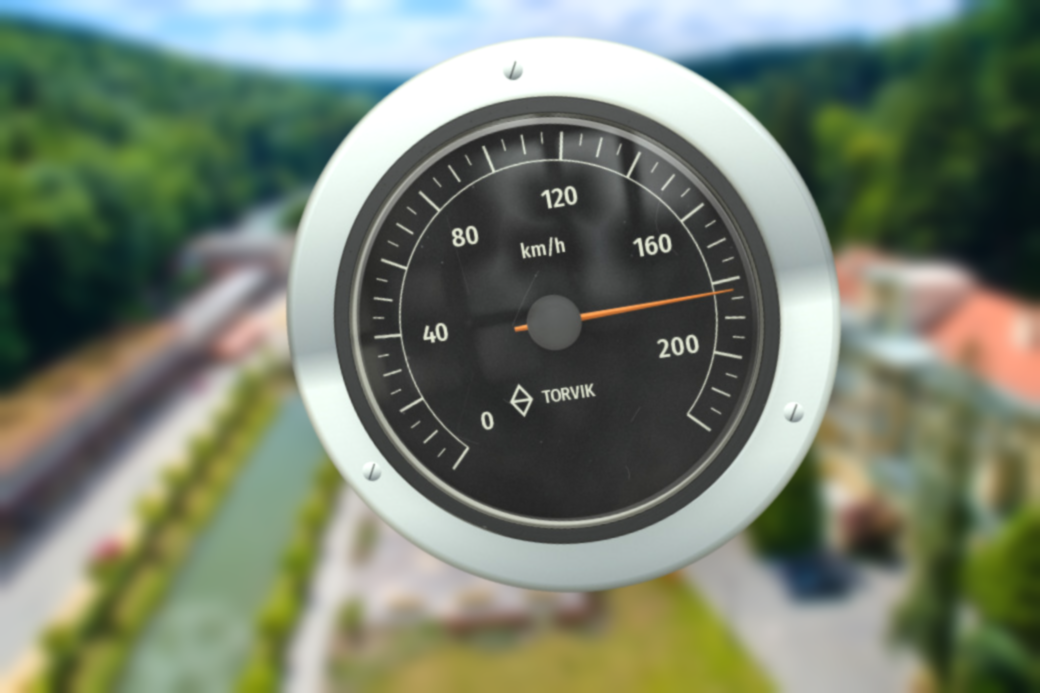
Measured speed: **182.5** km/h
